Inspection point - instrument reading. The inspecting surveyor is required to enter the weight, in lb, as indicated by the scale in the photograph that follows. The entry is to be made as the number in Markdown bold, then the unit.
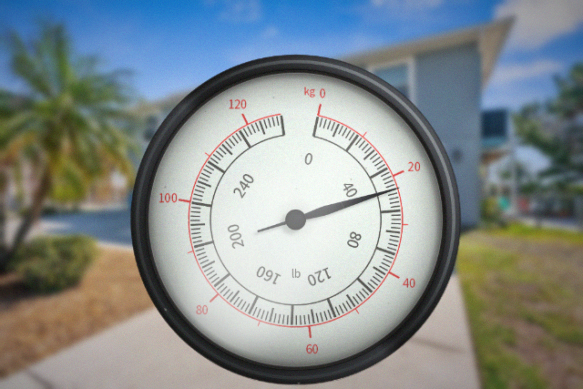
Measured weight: **50** lb
